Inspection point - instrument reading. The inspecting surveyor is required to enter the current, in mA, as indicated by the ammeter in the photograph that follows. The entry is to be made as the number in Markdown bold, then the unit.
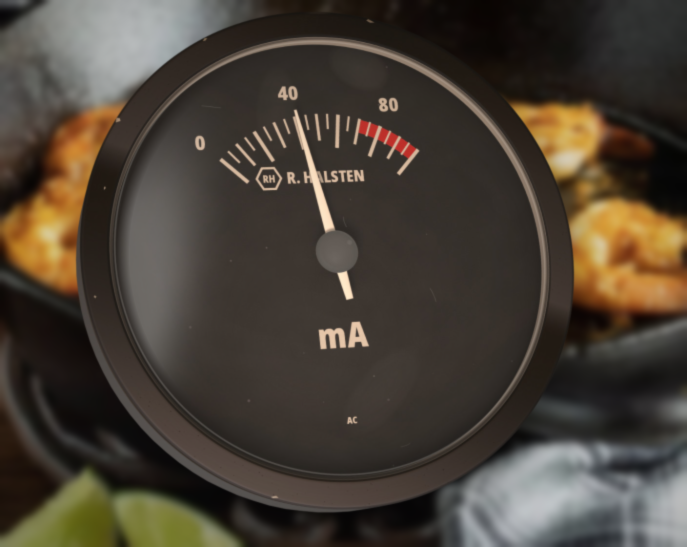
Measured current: **40** mA
